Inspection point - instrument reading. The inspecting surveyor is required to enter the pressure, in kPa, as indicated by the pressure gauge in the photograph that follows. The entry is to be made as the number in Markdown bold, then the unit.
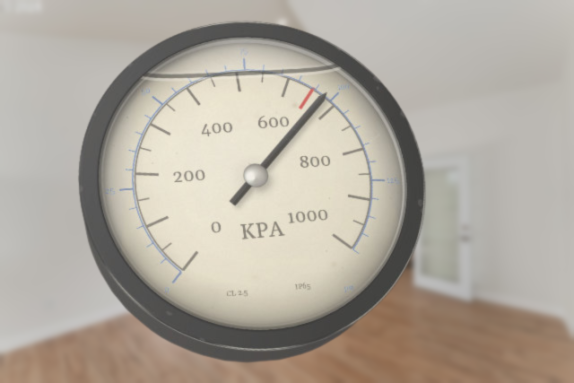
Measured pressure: **675** kPa
